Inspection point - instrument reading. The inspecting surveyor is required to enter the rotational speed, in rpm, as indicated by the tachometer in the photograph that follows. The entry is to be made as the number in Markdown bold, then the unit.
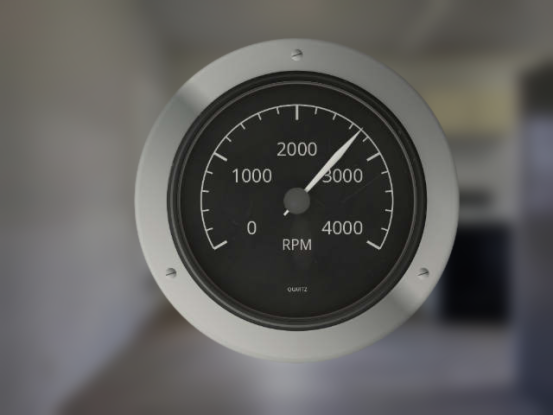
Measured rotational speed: **2700** rpm
